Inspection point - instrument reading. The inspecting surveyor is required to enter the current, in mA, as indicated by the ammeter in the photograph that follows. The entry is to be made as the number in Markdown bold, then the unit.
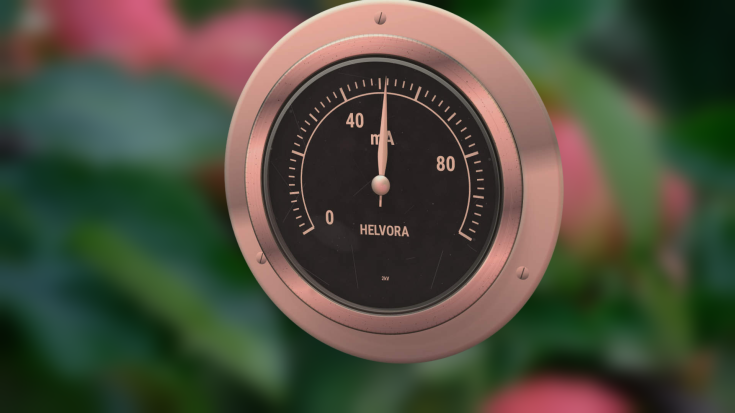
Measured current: **52** mA
